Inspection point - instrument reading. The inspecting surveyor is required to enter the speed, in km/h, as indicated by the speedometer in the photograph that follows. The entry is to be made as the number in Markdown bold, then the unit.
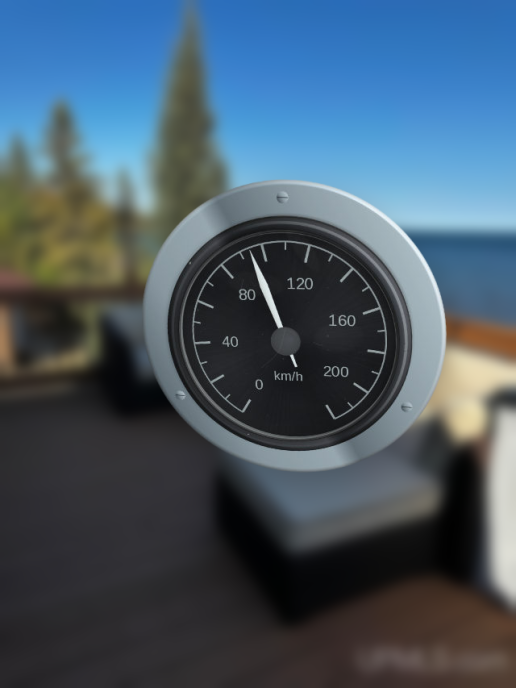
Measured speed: **95** km/h
